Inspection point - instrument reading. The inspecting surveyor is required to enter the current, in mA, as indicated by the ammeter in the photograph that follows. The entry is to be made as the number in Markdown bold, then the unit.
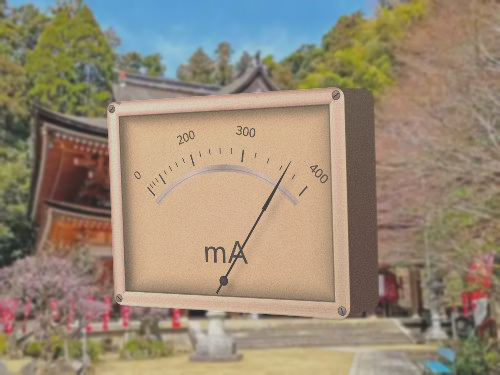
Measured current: **370** mA
